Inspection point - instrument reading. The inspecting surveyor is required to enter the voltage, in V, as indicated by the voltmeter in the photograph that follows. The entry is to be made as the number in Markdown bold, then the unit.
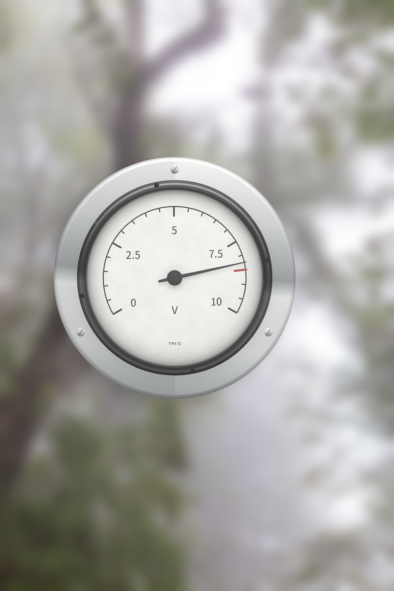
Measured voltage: **8.25** V
